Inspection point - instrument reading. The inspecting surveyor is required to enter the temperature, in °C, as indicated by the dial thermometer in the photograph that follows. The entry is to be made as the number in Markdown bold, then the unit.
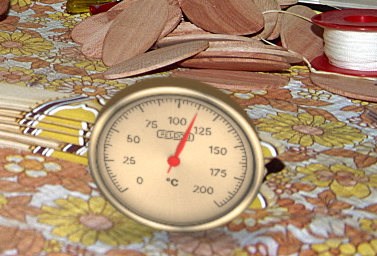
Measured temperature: **112.5** °C
